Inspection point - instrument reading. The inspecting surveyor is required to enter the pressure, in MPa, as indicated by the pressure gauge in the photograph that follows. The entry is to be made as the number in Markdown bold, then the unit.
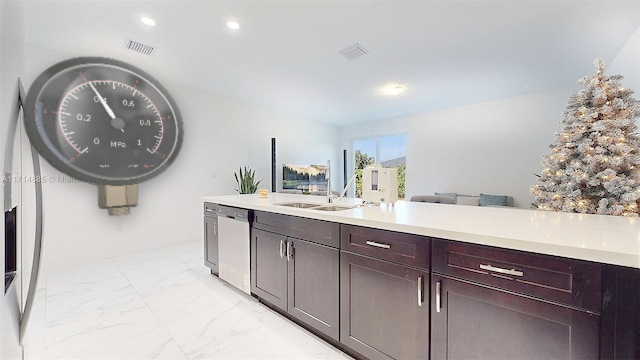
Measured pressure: **0.4** MPa
